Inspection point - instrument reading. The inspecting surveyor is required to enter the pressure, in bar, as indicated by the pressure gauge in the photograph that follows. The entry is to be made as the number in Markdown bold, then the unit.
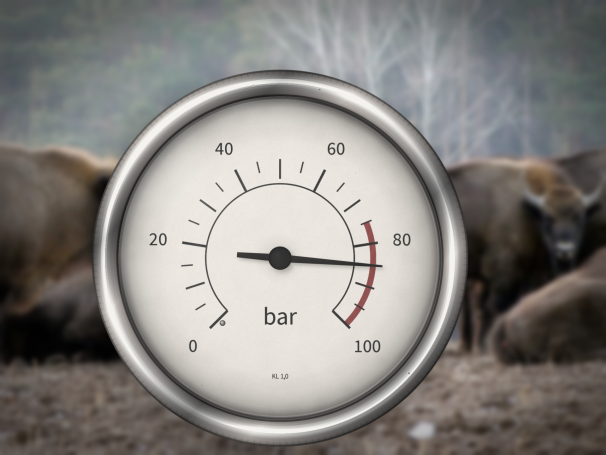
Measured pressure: **85** bar
